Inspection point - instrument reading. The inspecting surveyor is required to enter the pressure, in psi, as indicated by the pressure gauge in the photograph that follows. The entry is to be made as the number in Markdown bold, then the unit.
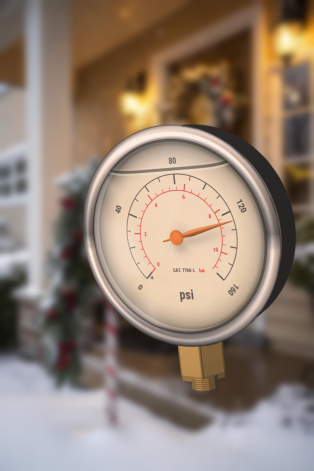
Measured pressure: **125** psi
